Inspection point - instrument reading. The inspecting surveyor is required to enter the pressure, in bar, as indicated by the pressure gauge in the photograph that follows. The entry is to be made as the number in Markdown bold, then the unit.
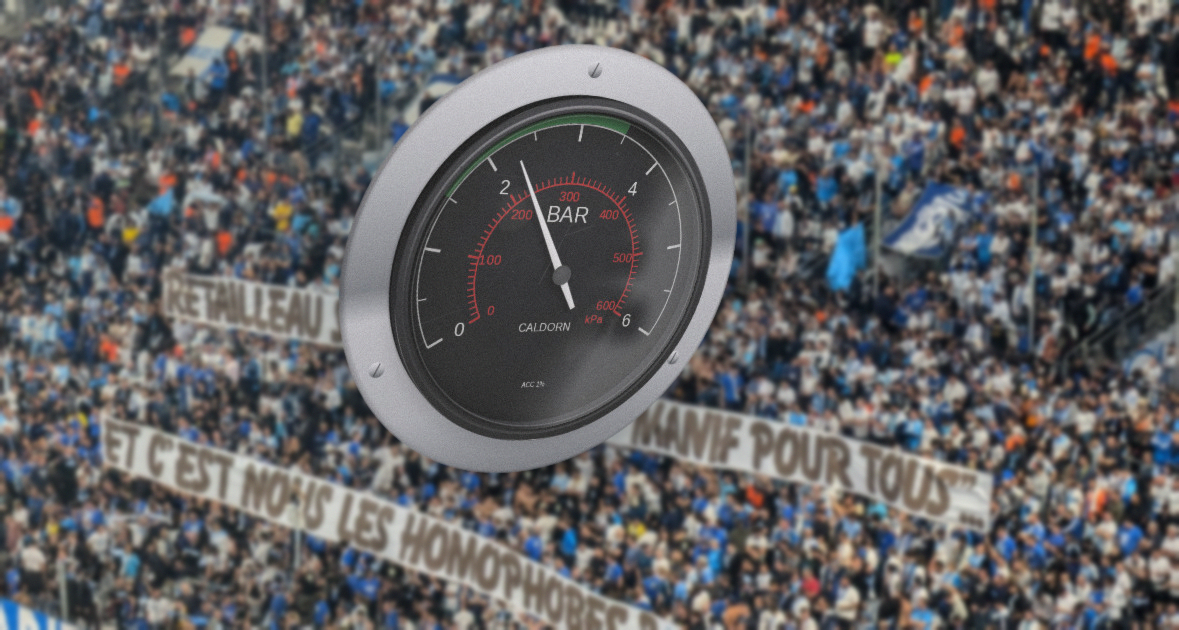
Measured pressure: **2.25** bar
